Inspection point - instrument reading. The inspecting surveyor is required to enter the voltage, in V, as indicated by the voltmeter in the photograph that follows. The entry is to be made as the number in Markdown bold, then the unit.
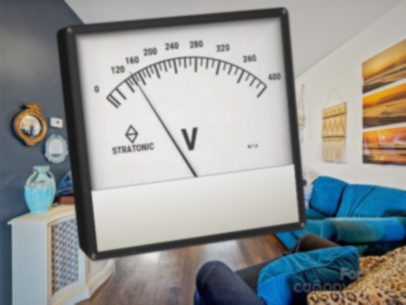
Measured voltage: **140** V
